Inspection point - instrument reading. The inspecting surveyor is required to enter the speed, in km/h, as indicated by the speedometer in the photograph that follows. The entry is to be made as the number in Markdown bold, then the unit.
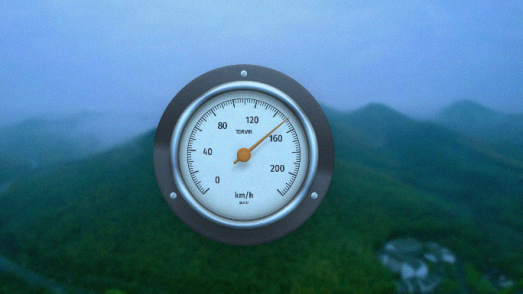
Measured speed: **150** km/h
